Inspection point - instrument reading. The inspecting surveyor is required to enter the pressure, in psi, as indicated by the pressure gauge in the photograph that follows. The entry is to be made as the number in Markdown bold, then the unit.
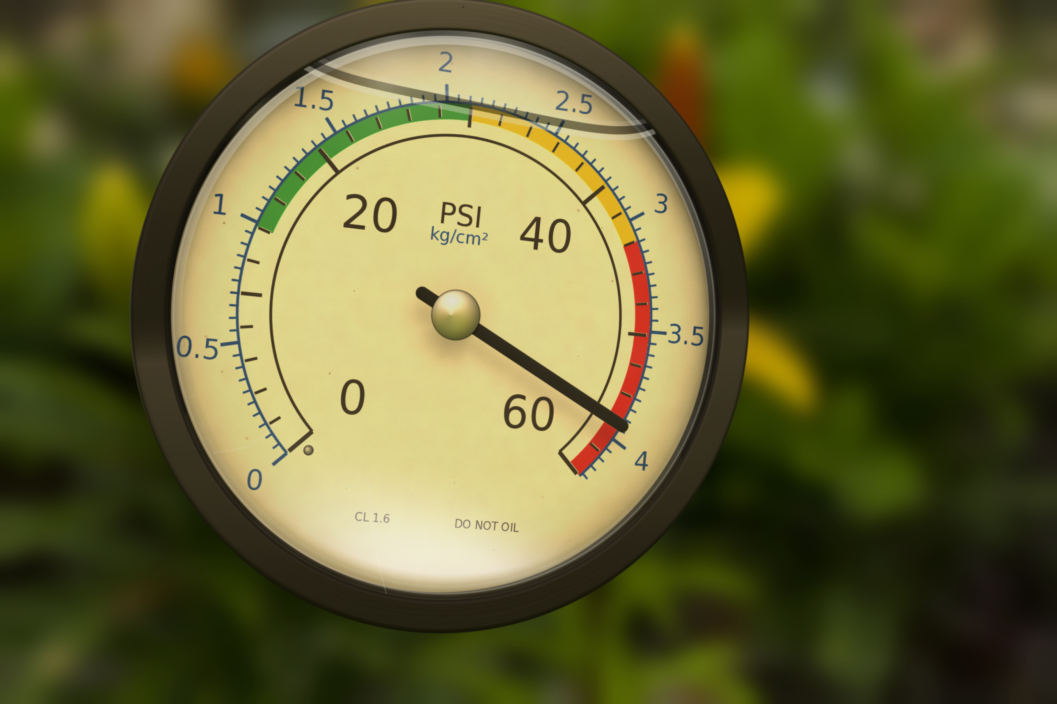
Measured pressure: **56** psi
